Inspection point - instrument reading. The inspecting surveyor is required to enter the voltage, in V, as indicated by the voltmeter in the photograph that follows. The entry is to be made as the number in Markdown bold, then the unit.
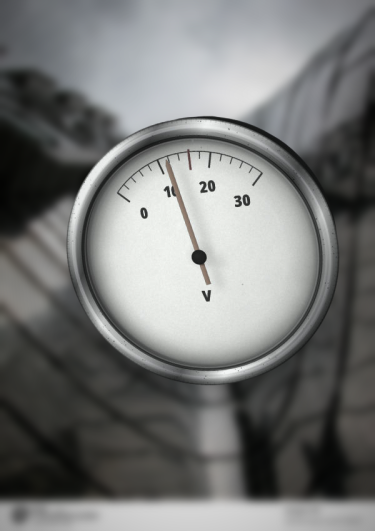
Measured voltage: **12** V
